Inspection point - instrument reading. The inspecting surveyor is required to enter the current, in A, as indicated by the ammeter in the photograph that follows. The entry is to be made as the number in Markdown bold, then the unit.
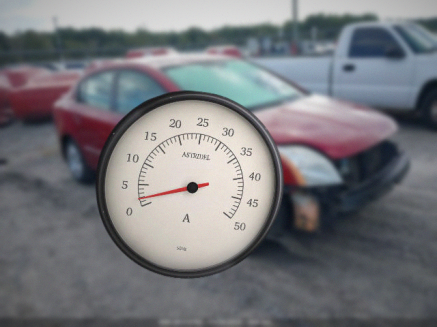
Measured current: **2** A
